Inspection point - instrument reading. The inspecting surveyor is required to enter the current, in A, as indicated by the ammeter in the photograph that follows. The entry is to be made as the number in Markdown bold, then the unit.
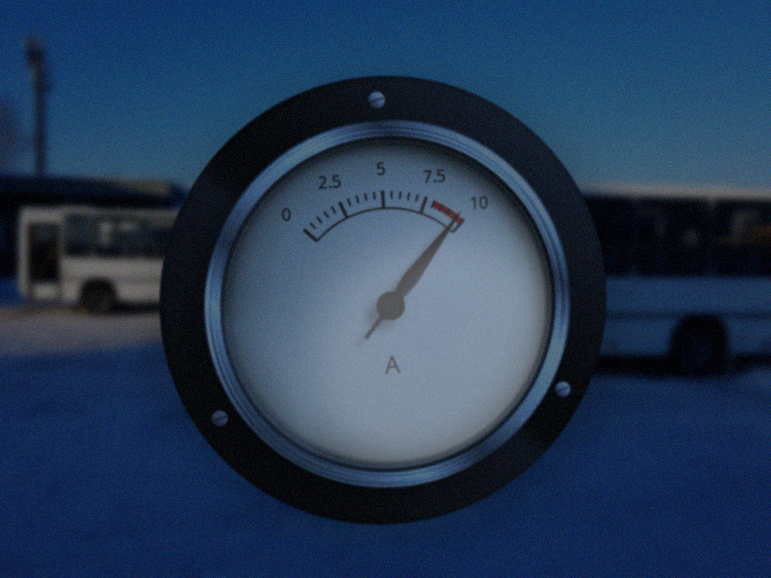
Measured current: **9.5** A
